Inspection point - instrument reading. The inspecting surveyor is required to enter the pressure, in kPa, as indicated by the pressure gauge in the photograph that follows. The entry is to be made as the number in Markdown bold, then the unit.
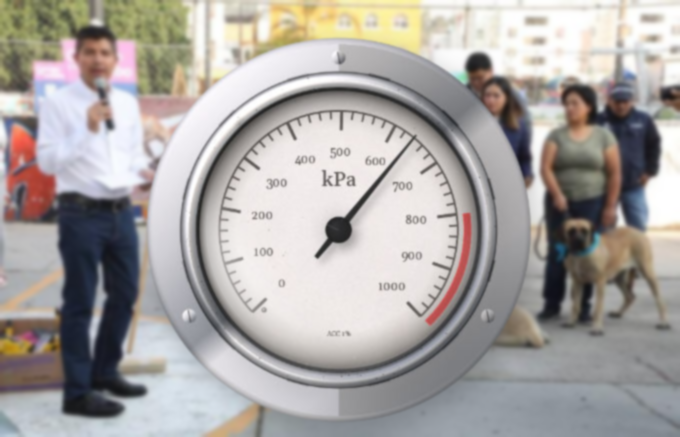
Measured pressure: **640** kPa
